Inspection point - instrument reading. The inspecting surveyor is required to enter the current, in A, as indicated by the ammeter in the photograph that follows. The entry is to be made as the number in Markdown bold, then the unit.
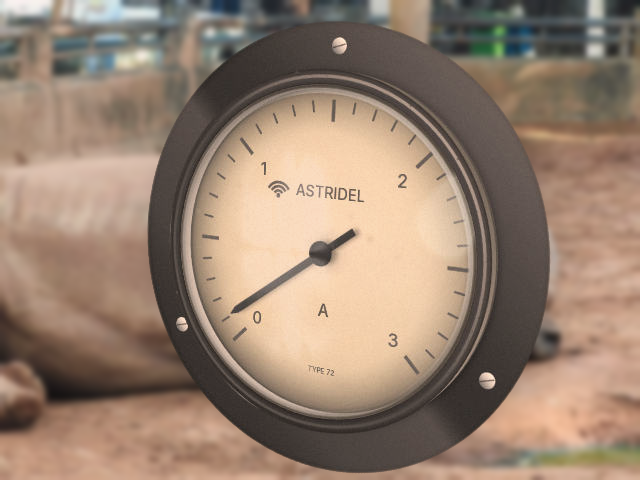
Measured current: **0.1** A
